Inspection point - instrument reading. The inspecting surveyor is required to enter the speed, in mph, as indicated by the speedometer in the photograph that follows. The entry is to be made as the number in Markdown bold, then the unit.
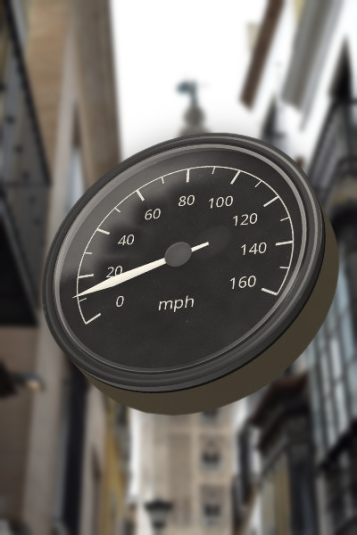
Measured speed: **10** mph
